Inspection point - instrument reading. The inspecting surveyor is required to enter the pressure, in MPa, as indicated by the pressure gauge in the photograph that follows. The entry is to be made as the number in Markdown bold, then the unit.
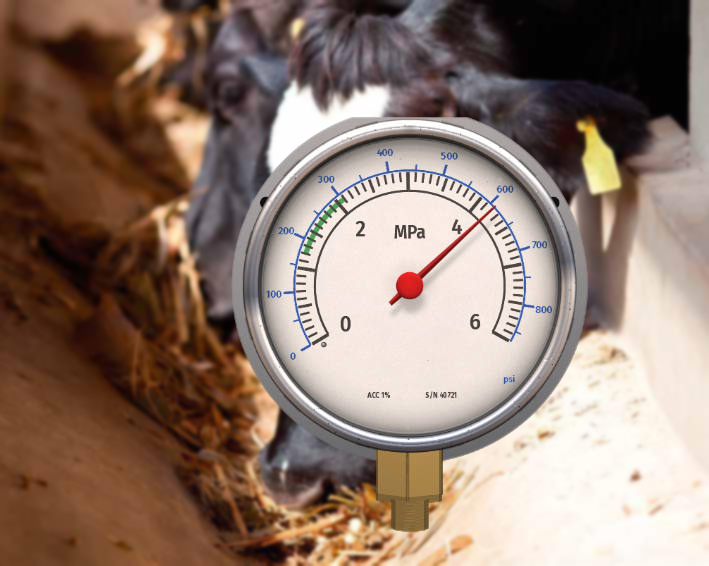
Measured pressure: **4.2** MPa
